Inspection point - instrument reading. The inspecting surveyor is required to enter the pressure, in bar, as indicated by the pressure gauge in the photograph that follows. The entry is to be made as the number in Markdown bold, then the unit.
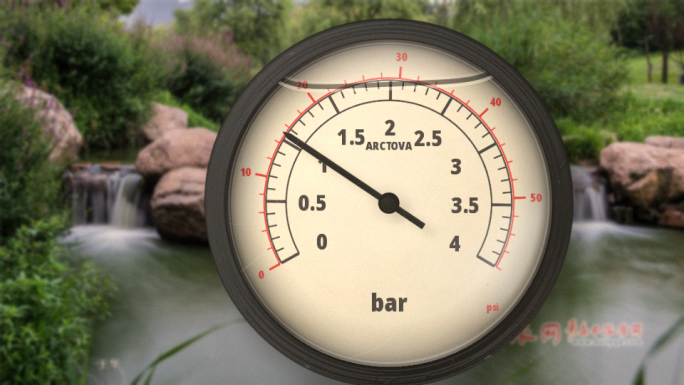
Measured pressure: **1.05** bar
